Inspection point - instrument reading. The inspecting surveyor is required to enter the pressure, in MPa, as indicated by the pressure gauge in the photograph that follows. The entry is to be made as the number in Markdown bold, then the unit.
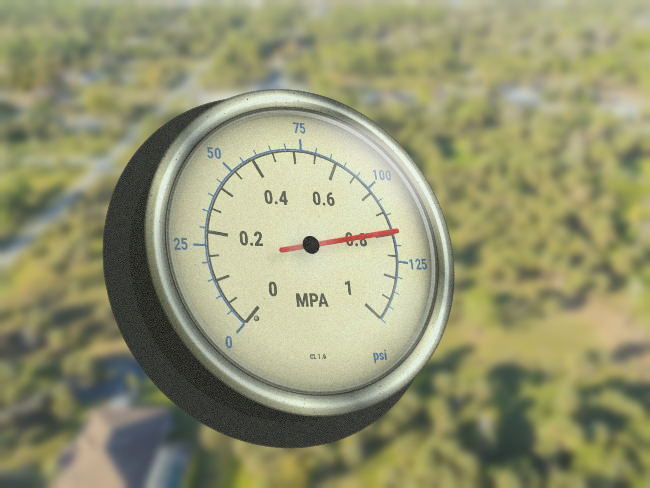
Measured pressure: **0.8** MPa
